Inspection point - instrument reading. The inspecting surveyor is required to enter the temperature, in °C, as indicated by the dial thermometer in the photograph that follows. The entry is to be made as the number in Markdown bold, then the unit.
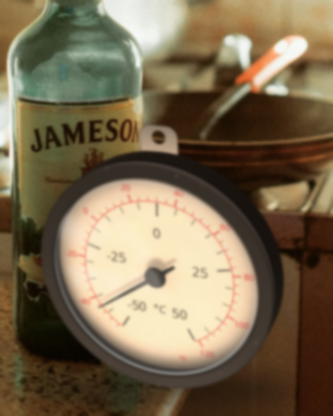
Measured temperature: **-42.5** °C
